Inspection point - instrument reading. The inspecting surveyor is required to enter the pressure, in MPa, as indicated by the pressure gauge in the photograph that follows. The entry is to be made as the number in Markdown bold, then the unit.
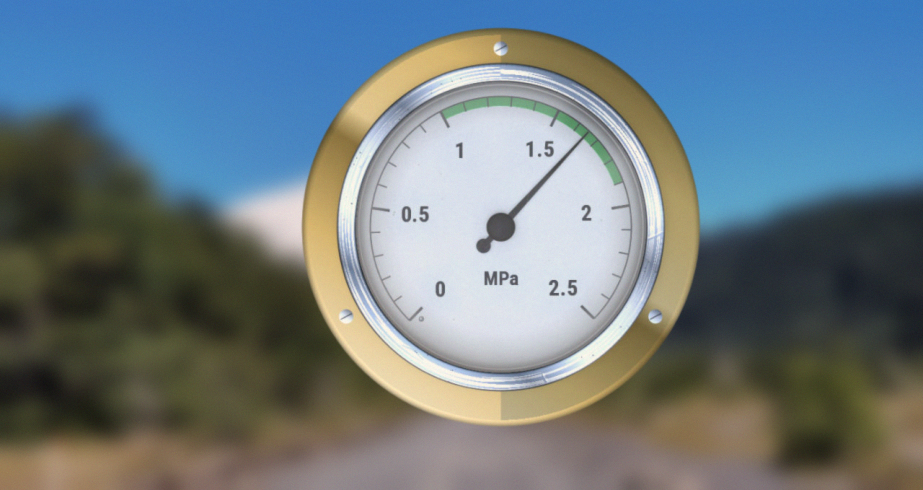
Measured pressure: **1.65** MPa
